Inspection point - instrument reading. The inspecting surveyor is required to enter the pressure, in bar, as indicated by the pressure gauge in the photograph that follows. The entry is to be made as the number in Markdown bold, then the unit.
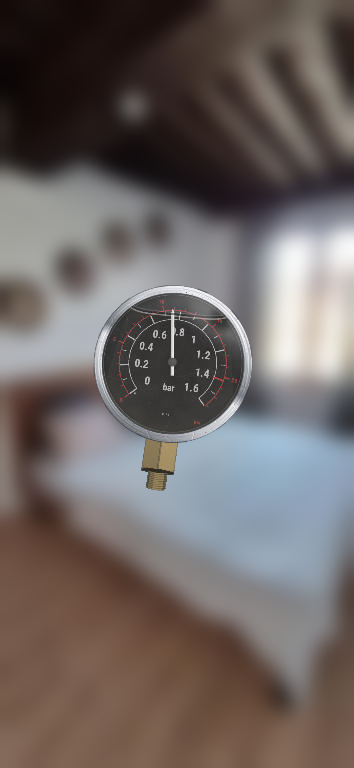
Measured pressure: **0.75** bar
